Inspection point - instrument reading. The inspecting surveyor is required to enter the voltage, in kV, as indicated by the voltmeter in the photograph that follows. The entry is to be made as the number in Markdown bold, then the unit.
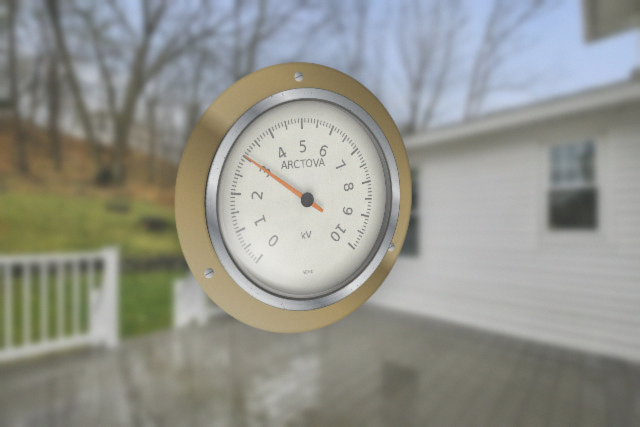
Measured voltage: **3** kV
